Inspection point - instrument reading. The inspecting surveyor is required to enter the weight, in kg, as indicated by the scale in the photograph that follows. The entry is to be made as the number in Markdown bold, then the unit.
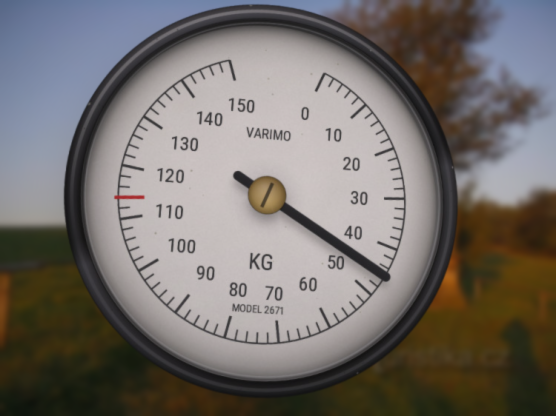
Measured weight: **46** kg
